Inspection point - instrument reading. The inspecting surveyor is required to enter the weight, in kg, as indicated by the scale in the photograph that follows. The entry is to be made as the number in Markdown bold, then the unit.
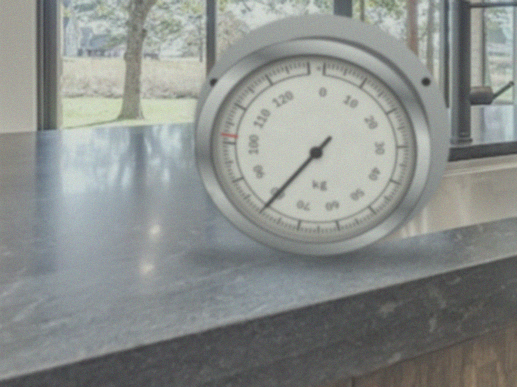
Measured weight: **80** kg
